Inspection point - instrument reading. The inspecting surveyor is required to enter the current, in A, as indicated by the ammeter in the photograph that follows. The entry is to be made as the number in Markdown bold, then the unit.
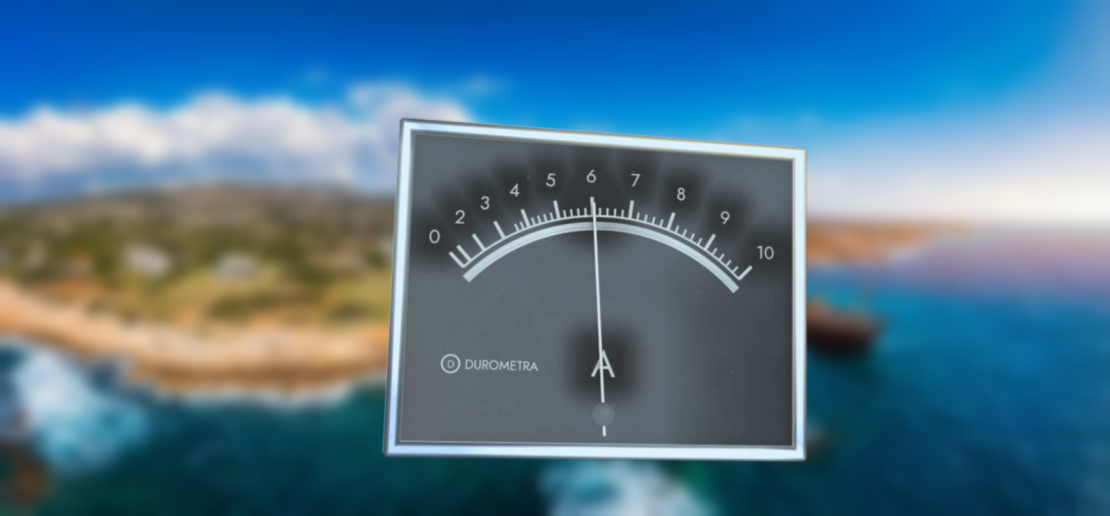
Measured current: **6** A
